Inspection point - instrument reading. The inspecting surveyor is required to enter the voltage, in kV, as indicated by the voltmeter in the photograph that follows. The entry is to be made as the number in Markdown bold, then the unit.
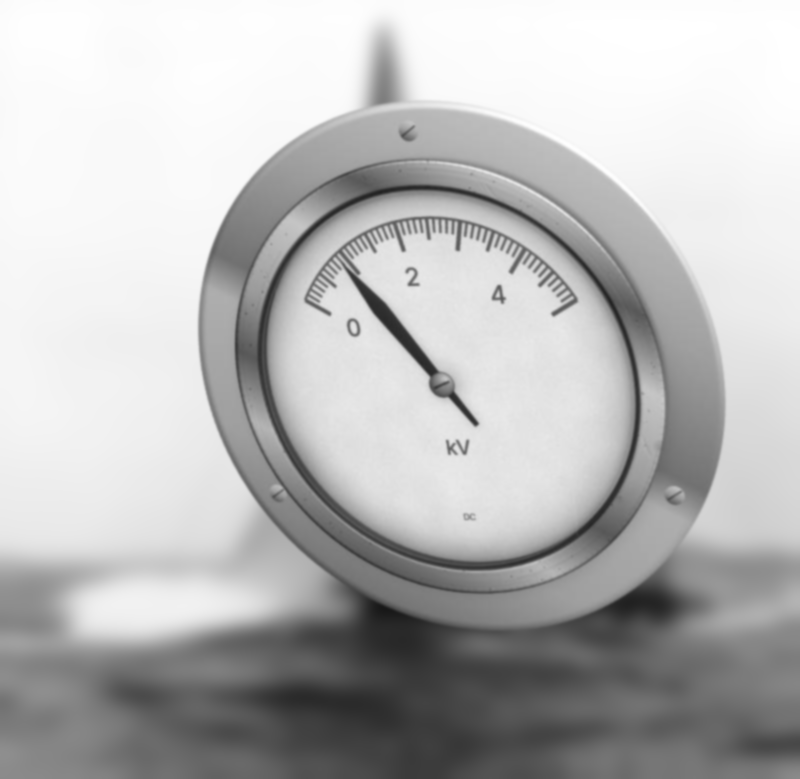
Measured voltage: **1** kV
